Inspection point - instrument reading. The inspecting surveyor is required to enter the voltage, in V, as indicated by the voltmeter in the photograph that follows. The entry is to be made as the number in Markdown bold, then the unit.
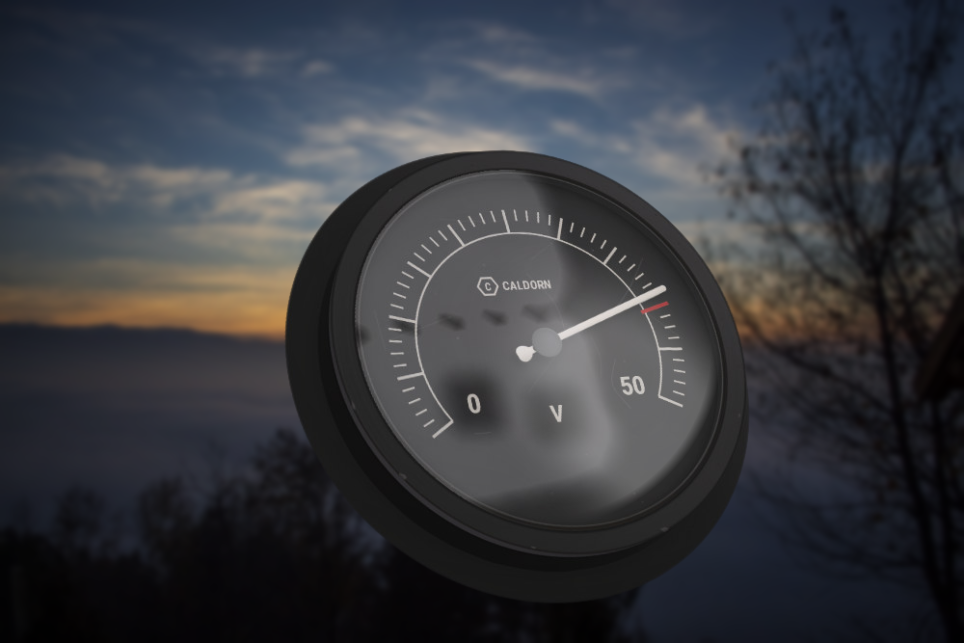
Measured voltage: **40** V
